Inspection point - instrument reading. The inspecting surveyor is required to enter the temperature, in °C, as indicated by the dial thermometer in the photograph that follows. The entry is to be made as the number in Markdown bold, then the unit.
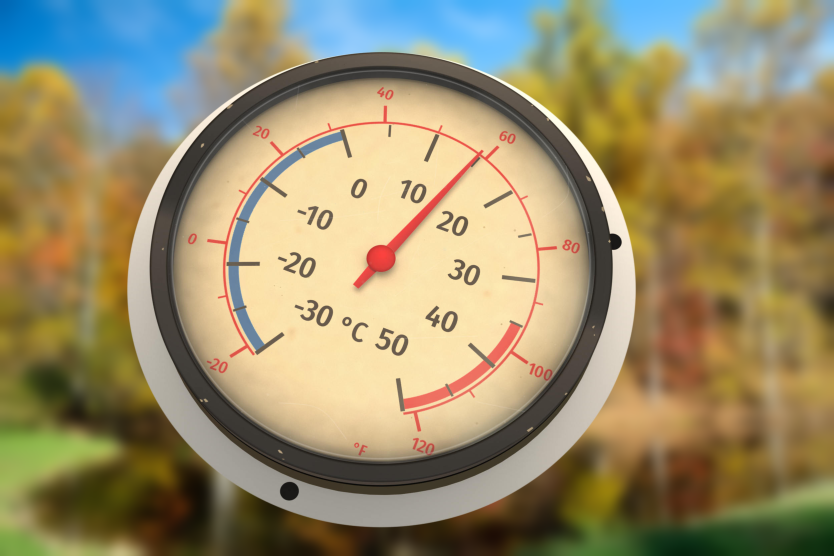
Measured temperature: **15** °C
